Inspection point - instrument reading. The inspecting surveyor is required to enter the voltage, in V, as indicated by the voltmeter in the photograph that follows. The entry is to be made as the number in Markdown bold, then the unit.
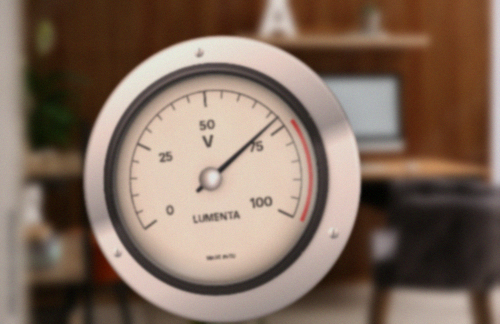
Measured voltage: **72.5** V
